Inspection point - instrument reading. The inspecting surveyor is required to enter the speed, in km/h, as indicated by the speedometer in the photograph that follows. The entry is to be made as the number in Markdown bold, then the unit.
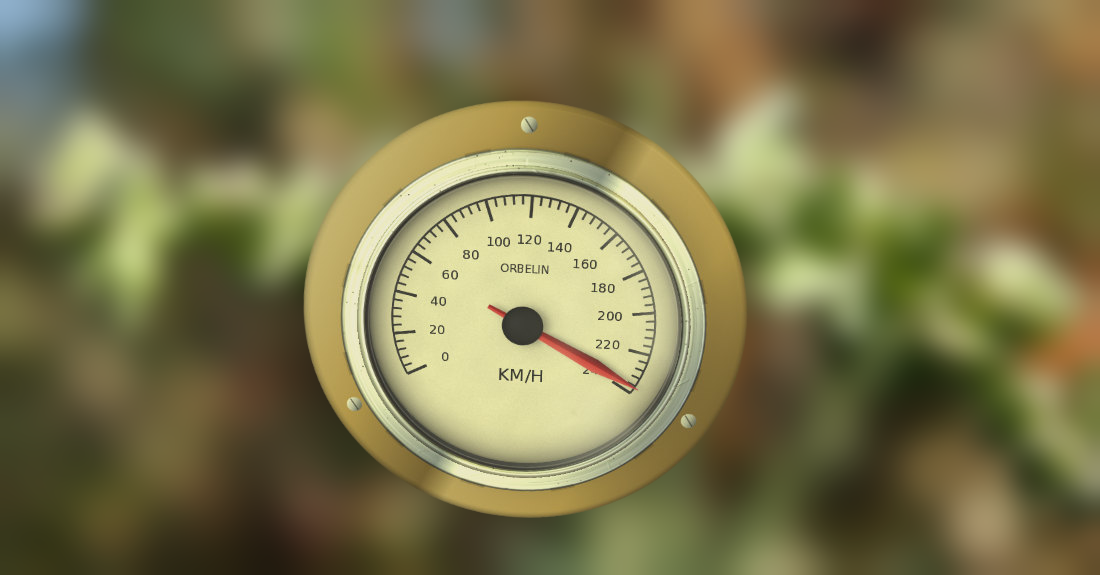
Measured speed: **236** km/h
